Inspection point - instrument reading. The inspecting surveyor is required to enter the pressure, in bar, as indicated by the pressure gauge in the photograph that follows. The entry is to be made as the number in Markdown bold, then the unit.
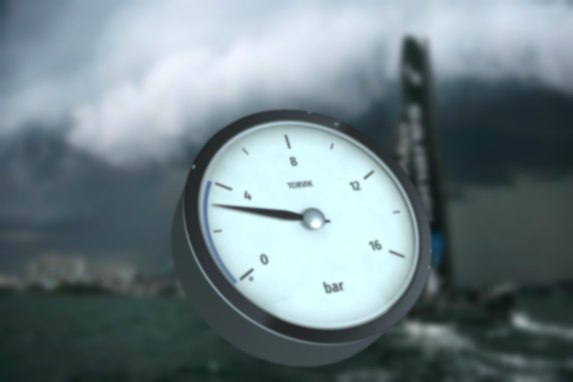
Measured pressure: **3** bar
